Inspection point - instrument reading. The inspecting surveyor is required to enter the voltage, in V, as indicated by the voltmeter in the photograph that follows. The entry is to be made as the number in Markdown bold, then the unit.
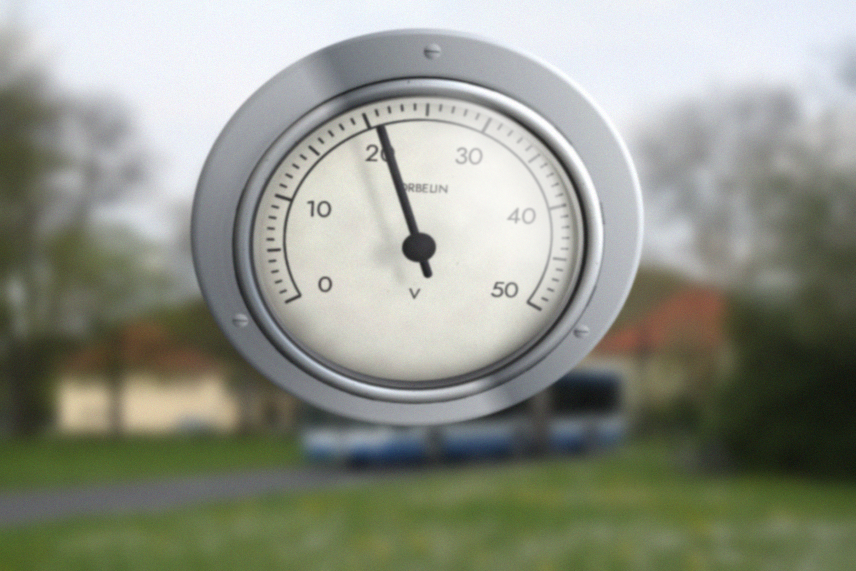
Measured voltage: **21** V
